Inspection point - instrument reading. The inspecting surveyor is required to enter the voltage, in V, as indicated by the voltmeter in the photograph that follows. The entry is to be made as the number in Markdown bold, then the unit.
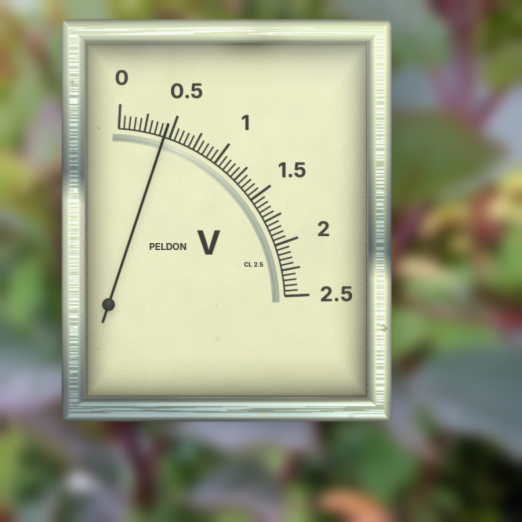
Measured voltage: **0.45** V
